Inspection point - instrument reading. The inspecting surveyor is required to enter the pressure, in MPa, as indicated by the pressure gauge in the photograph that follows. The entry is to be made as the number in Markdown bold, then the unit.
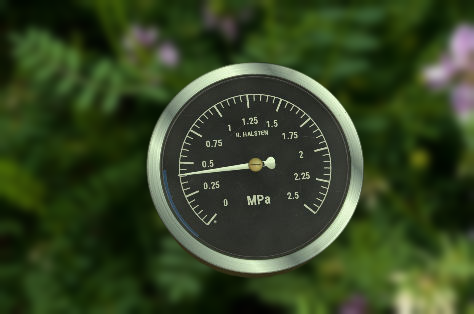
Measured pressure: **0.4** MPa
